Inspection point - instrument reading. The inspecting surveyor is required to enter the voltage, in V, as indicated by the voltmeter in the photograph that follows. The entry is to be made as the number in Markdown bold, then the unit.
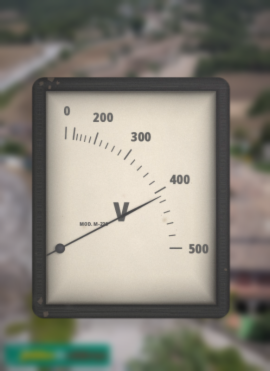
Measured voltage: **410** V
